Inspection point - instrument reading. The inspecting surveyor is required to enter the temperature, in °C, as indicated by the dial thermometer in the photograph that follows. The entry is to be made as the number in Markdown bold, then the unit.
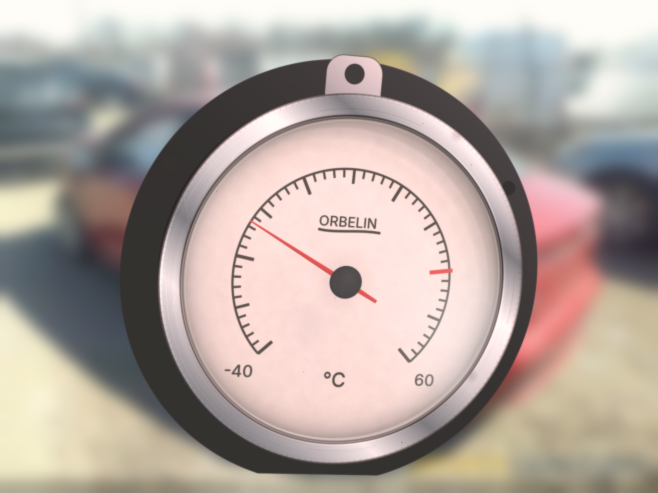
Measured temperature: **-13** °C
